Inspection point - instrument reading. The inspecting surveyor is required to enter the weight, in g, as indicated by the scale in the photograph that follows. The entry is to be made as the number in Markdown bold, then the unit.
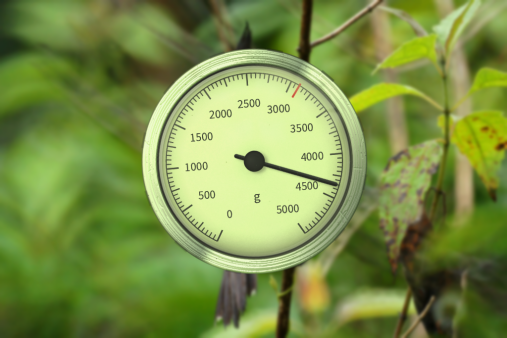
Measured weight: **4350** g
